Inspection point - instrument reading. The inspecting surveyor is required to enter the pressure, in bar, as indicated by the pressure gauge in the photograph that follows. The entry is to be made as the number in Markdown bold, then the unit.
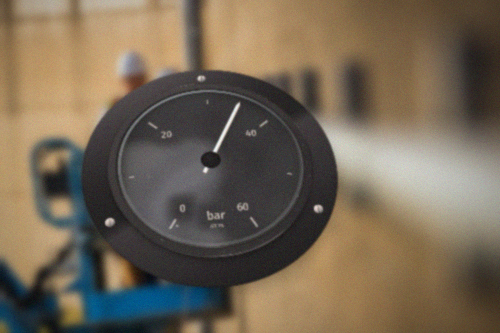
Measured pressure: **35** bar
